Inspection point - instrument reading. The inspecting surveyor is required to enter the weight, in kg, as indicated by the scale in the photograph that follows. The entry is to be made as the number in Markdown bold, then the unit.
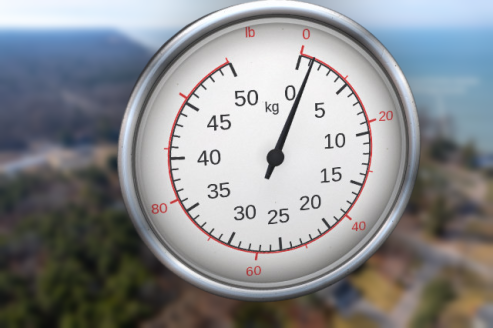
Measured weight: **1** kg
